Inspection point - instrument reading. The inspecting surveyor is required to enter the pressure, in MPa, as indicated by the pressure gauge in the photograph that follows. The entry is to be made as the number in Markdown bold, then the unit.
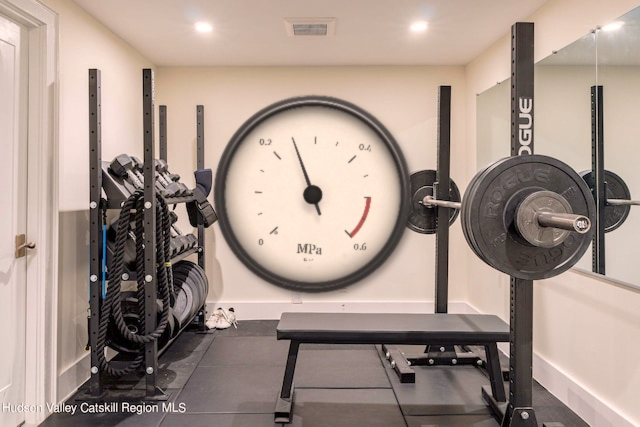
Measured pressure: **0.25** MPa
